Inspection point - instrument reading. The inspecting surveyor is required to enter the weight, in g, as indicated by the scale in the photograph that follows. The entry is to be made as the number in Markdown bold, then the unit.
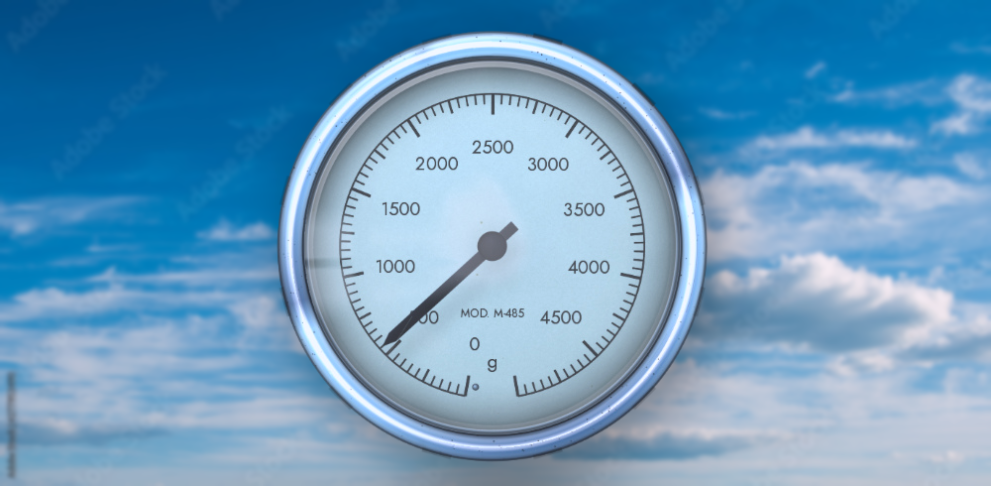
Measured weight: **550** g
